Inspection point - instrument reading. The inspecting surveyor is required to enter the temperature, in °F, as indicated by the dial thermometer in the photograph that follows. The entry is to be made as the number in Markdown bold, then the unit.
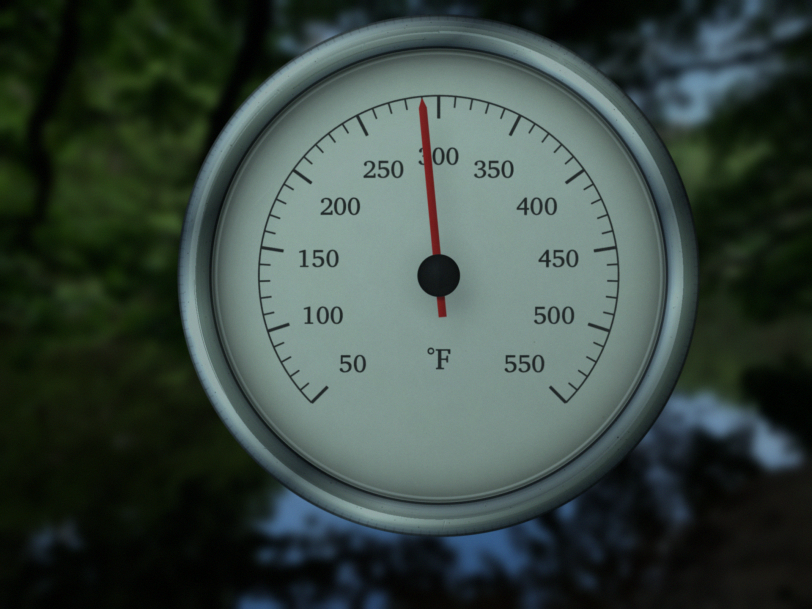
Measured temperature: **290** °F
